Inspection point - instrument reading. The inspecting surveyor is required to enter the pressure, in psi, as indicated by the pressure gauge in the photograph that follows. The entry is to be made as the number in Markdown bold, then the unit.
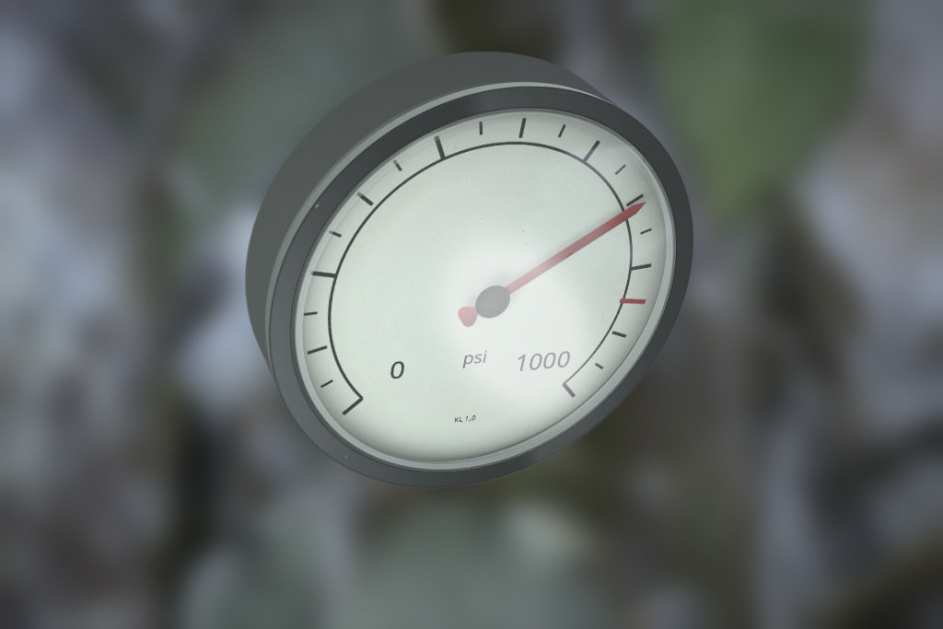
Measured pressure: **700** psi
